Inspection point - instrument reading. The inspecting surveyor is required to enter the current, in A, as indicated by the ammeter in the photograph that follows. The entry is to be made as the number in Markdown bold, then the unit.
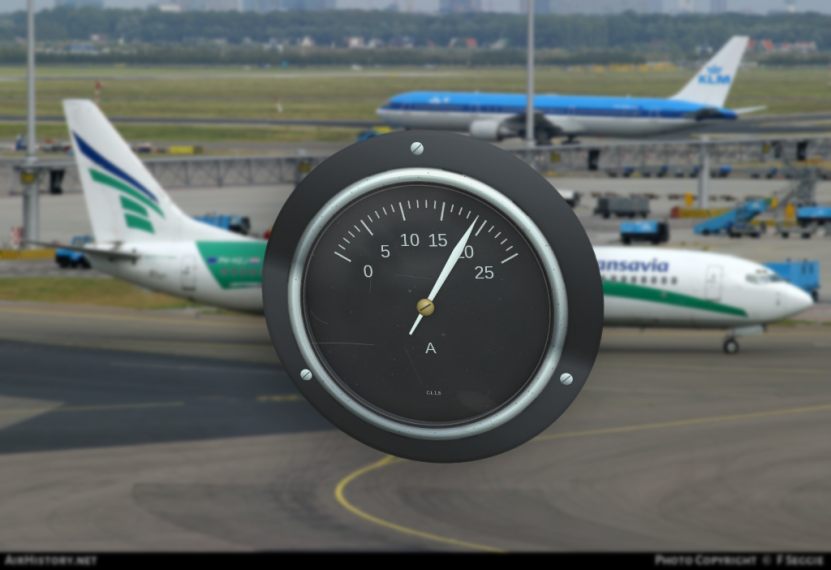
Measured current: **19** A
